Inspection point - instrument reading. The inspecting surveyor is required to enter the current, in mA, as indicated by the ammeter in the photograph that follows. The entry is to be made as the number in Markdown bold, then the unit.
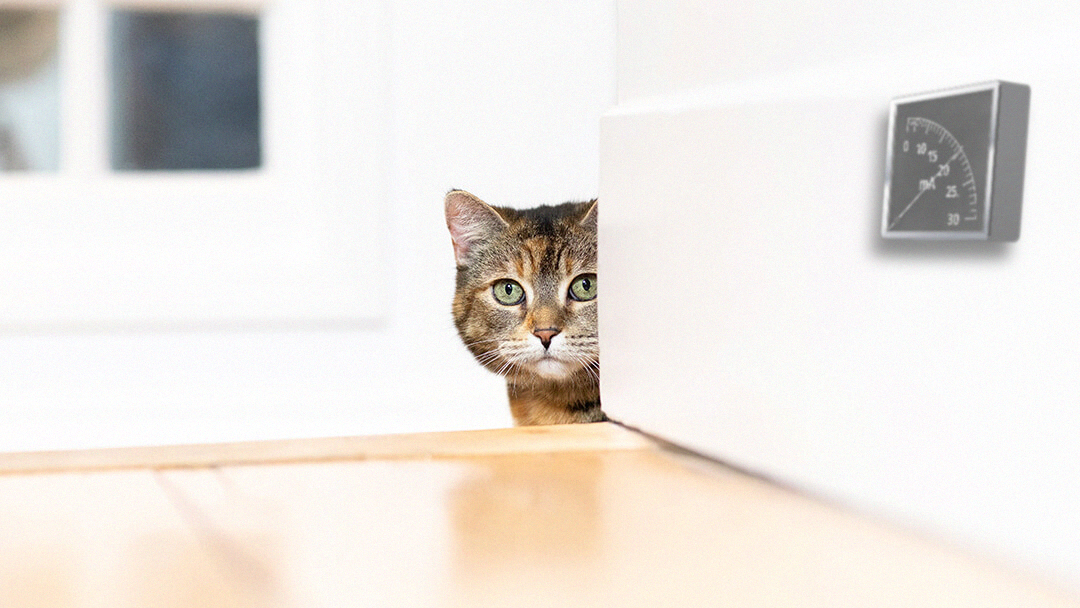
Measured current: **20** mA
